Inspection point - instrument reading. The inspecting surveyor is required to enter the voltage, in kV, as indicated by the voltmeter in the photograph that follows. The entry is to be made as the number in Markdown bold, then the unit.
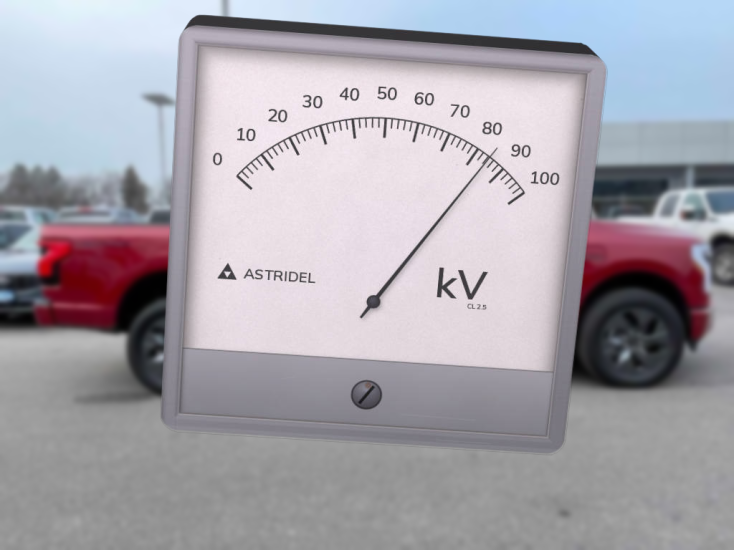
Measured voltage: **84** kV
